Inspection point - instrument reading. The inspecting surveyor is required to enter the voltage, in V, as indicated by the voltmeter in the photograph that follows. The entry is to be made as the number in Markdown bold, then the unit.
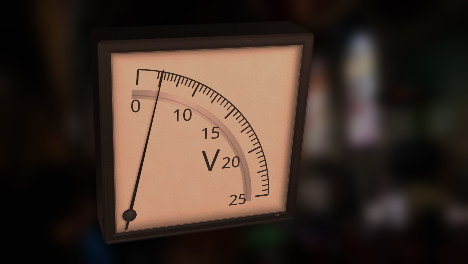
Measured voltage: **5** V
